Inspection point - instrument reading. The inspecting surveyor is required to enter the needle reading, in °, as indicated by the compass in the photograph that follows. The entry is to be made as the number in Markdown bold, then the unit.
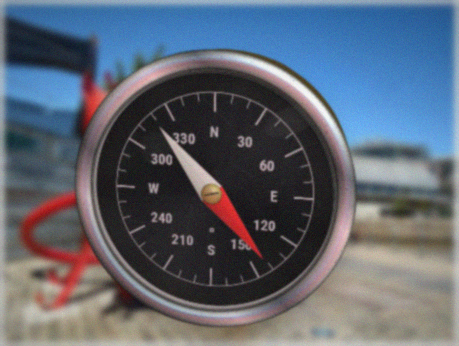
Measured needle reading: **140** °
